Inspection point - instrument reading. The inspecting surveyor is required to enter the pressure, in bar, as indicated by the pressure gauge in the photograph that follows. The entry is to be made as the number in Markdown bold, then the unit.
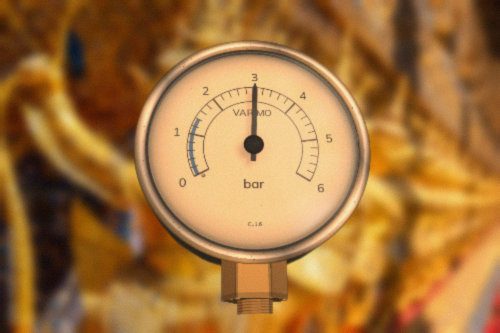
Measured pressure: **3** bar
